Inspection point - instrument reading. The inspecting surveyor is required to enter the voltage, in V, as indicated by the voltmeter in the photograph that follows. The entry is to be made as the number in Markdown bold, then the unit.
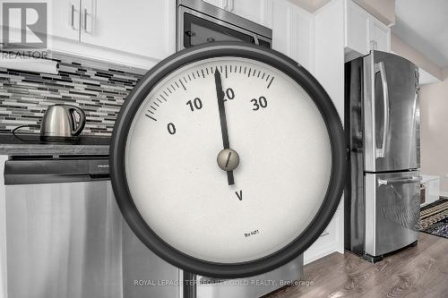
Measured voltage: **18** V
